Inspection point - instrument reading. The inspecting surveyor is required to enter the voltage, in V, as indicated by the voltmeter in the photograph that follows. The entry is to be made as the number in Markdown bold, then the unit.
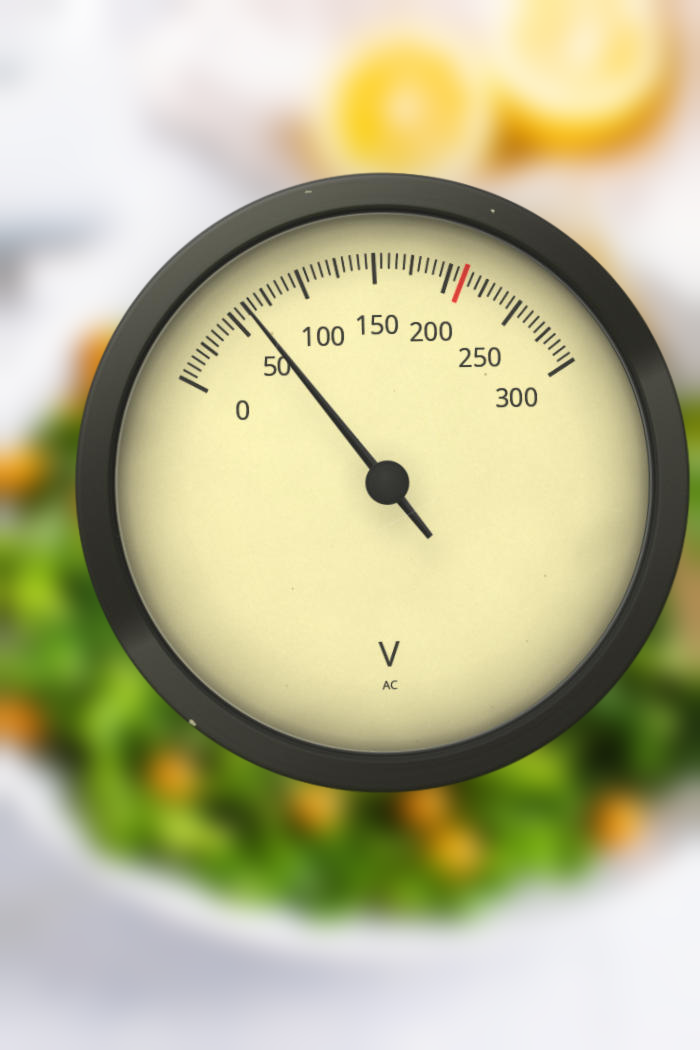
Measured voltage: **60** V
